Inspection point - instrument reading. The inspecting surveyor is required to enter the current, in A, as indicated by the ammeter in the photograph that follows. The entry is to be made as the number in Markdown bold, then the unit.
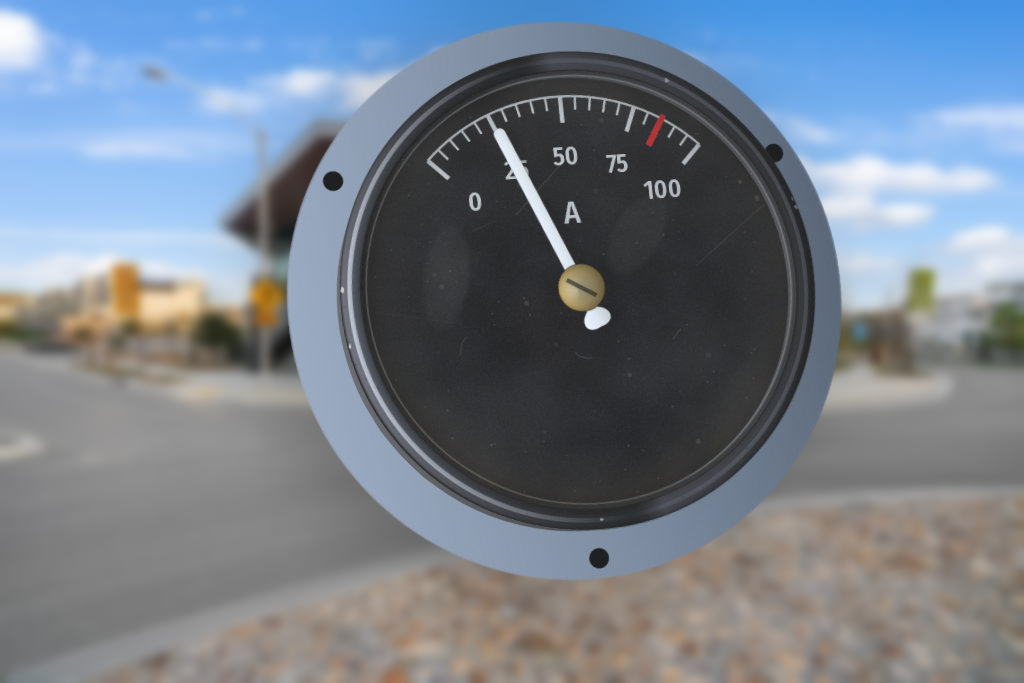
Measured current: **25** A
